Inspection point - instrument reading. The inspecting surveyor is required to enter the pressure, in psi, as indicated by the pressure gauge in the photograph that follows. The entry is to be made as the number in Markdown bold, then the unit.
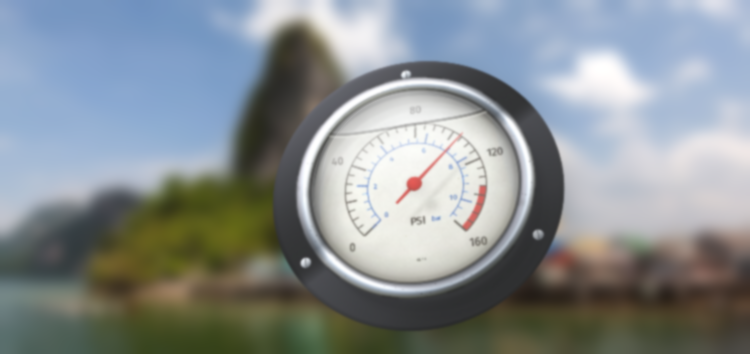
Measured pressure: **105** psi
